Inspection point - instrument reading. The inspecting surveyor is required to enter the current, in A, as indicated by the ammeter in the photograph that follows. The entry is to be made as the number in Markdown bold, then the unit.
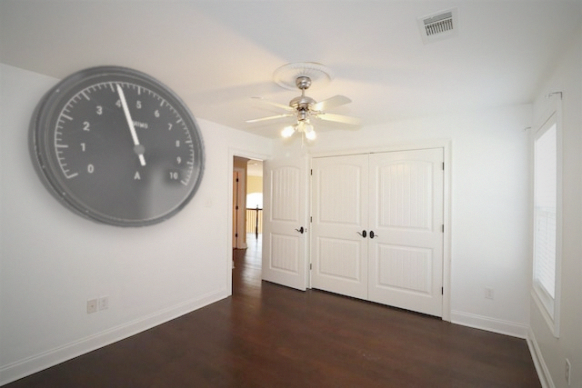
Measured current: **4.2** A
